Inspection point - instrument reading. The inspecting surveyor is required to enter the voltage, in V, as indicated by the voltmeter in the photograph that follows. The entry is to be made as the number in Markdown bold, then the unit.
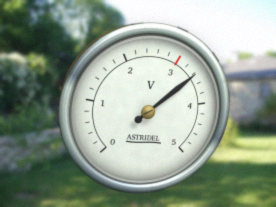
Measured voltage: **3.4** V
